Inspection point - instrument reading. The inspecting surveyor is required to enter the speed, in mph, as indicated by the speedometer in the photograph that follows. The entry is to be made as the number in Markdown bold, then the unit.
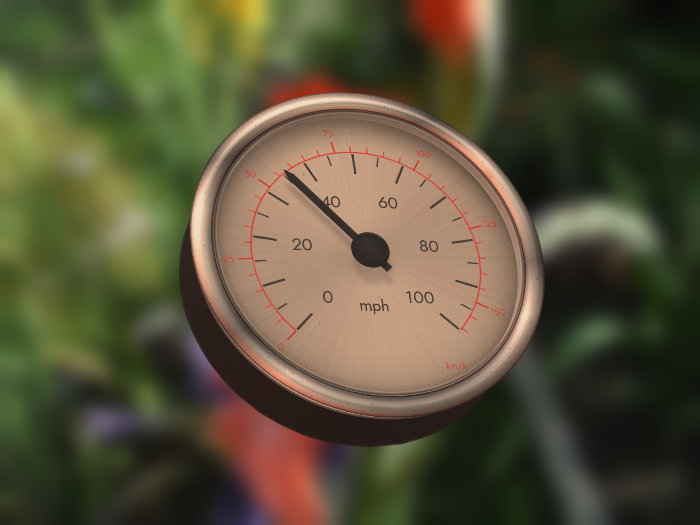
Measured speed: **35** mph
